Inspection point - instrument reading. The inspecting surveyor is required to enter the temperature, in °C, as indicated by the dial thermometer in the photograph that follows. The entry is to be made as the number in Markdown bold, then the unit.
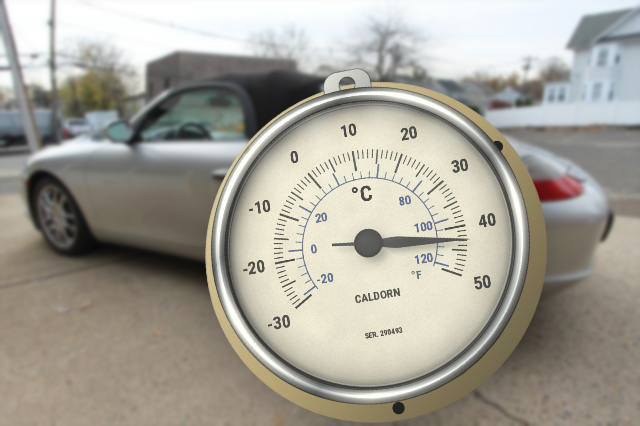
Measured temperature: **43** °C
